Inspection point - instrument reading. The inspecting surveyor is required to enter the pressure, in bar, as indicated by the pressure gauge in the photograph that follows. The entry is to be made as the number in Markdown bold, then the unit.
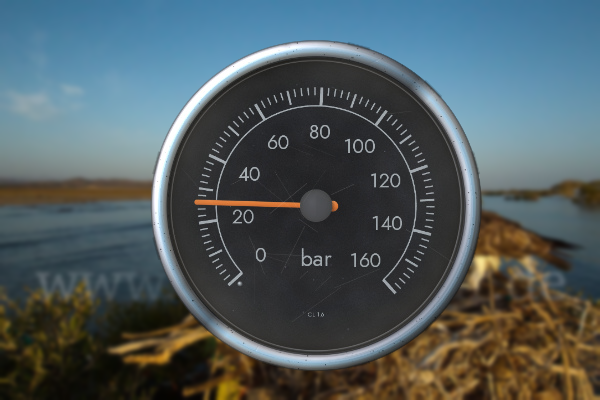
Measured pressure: **26** bar
